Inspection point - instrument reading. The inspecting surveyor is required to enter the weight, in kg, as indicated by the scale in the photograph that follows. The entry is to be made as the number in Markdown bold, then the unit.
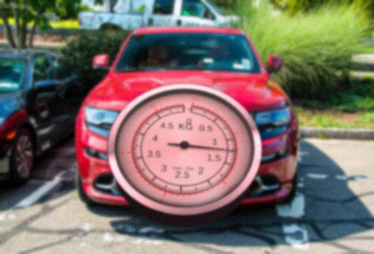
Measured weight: **1.25** kg
